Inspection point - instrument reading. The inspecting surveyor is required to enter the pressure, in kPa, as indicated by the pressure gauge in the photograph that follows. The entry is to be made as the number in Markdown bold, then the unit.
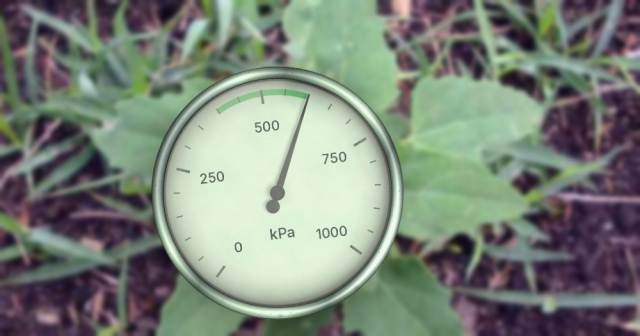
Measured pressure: **600** kPa
